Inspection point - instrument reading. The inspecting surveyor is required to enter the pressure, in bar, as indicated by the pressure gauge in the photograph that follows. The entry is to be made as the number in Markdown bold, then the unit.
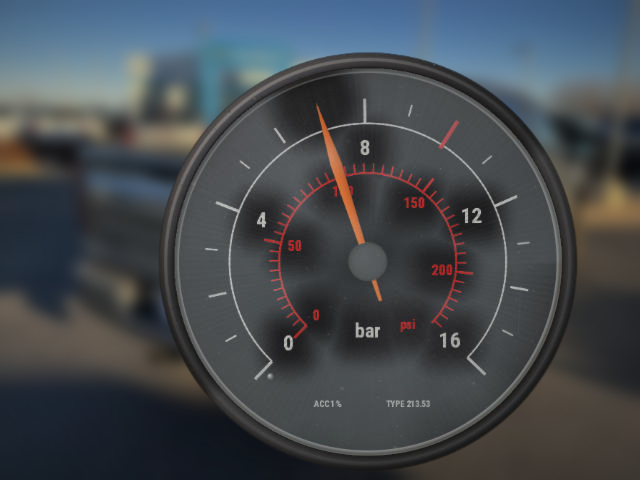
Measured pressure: **7** bar
